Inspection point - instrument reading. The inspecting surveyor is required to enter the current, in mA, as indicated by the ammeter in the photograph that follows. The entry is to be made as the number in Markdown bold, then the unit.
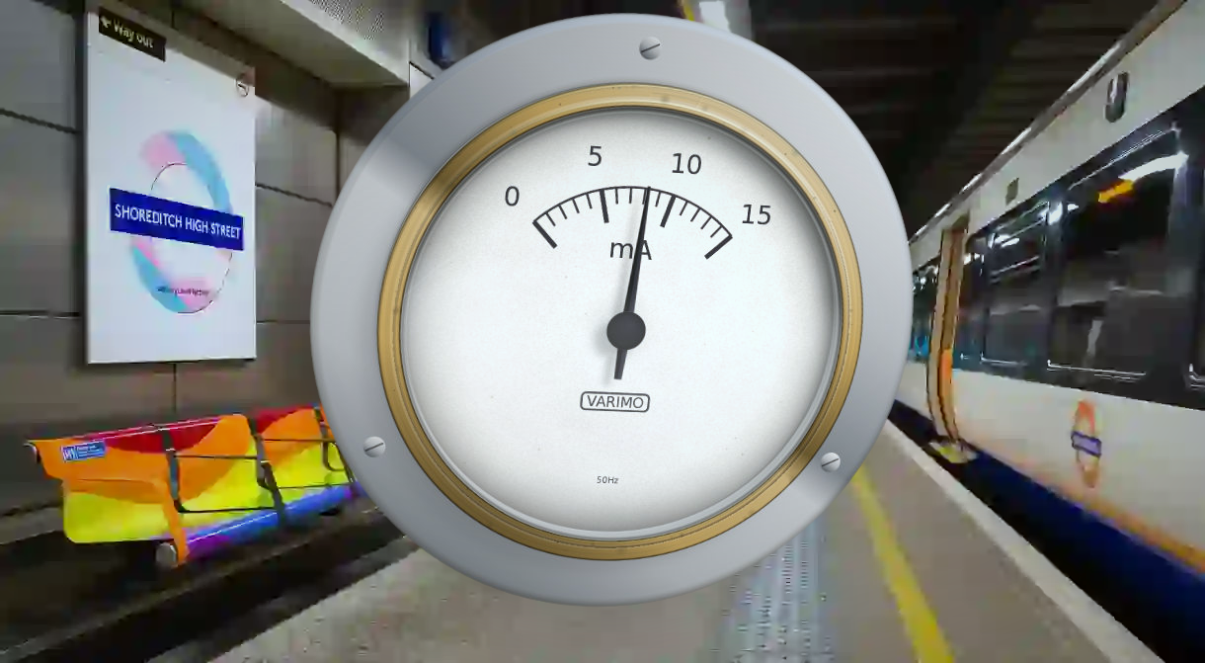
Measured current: **8** mA
